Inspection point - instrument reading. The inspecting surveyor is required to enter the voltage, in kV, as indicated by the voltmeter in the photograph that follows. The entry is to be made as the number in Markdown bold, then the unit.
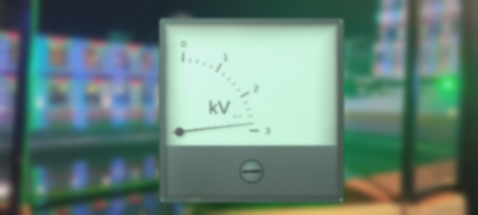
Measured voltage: **2.8** kV
